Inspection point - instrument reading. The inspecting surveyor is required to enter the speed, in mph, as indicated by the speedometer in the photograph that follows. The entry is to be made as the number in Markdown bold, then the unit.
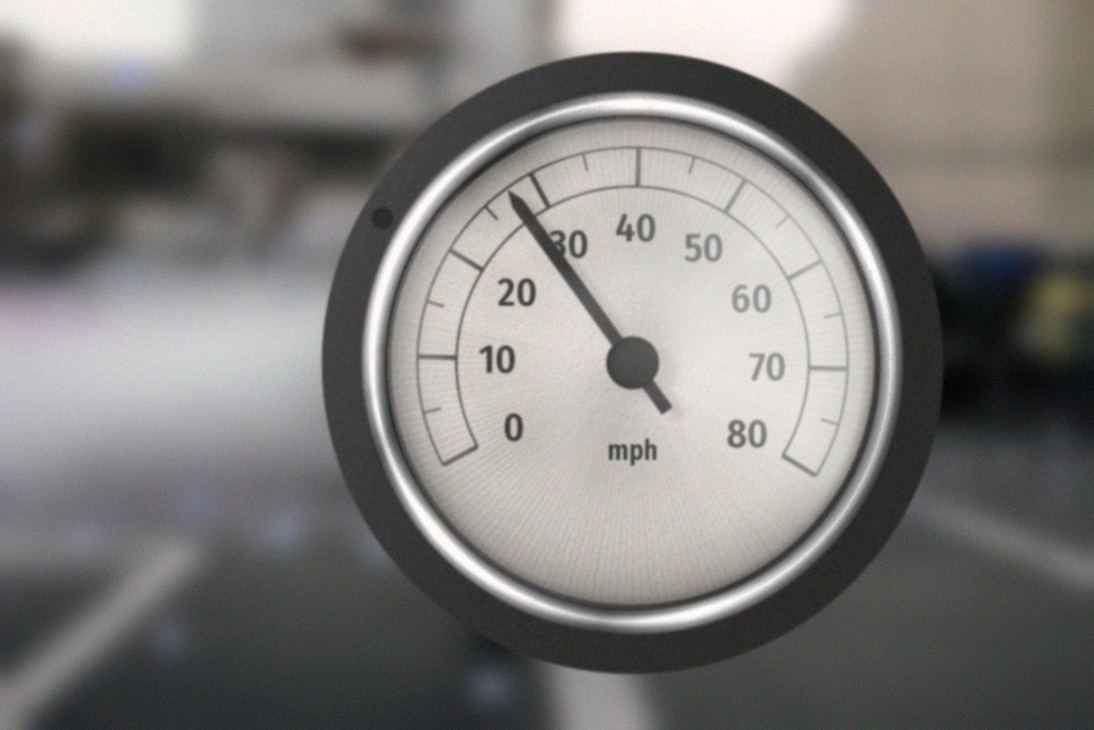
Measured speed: **27.5** mph
